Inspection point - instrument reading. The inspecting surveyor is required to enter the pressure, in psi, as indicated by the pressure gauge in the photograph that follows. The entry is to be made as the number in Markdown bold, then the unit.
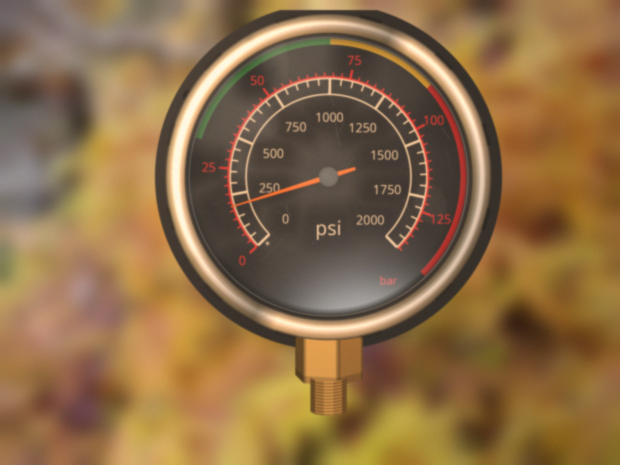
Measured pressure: **200** psi
